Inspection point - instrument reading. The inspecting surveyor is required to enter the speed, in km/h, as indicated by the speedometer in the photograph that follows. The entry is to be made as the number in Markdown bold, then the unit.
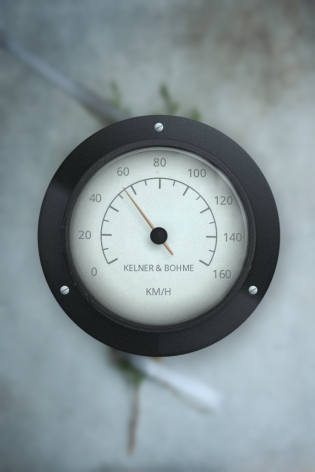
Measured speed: **55** km/h
